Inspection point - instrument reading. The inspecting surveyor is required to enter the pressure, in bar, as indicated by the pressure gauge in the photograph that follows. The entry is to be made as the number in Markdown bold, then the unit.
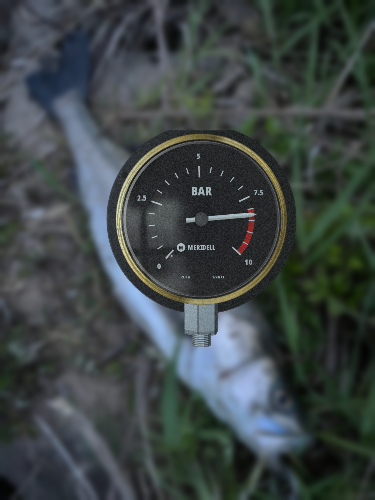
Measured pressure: **8.25** bar
